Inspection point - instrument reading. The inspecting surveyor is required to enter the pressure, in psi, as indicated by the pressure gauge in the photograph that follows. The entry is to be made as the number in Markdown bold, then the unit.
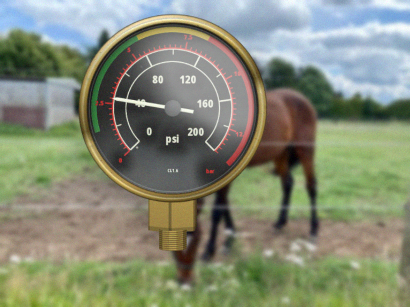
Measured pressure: **40** psi
